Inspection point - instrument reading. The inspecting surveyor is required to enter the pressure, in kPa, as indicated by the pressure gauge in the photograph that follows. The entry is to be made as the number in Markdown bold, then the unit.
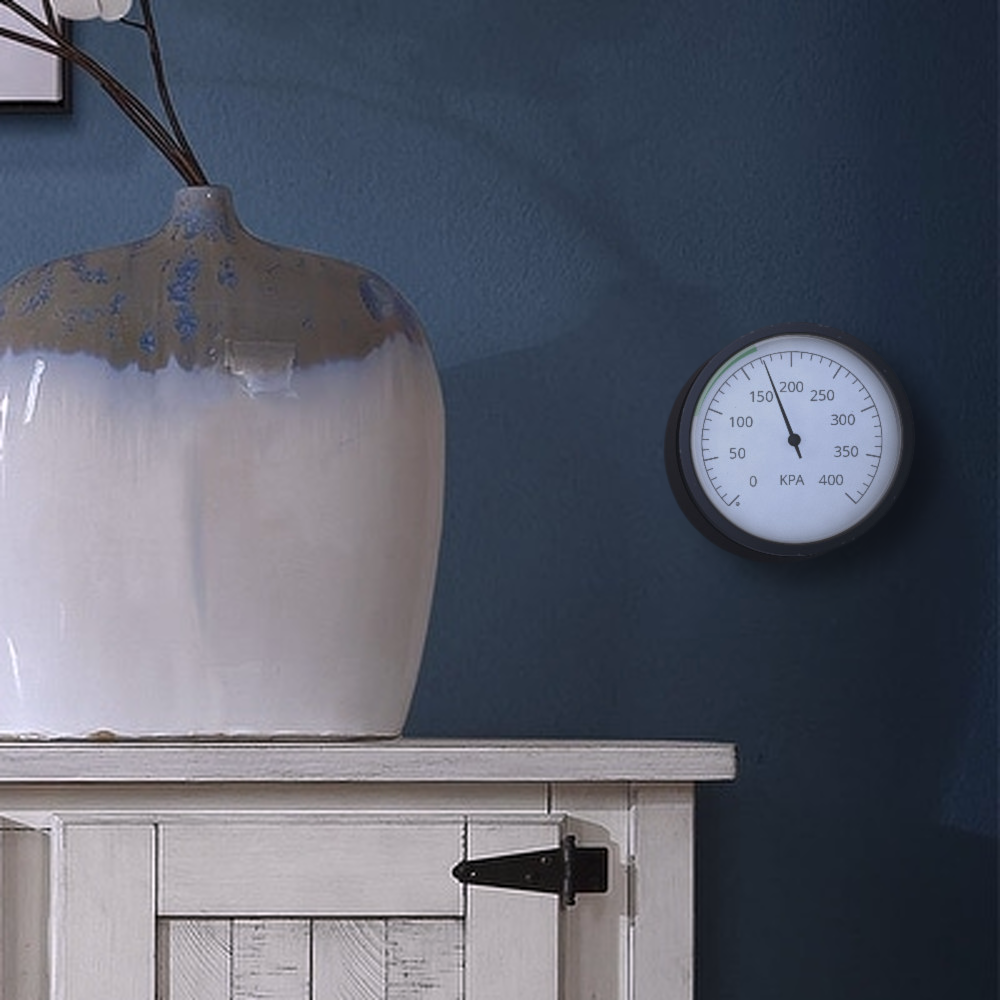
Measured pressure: **170** kPa
